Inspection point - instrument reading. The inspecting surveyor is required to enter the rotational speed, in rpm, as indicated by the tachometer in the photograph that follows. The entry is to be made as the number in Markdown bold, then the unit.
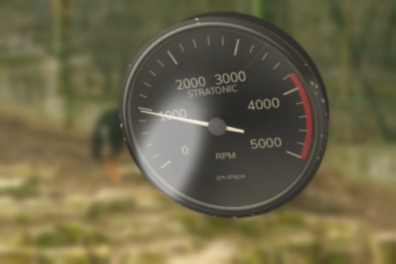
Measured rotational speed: **1000** rpm
